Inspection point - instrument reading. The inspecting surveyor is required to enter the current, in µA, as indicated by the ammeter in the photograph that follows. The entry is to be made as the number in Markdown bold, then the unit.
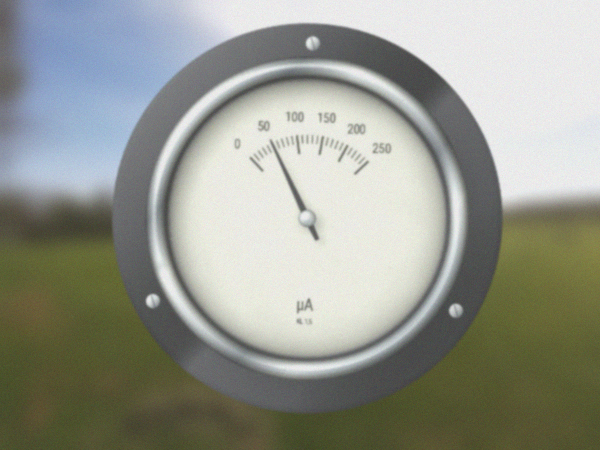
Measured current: **50** µA
